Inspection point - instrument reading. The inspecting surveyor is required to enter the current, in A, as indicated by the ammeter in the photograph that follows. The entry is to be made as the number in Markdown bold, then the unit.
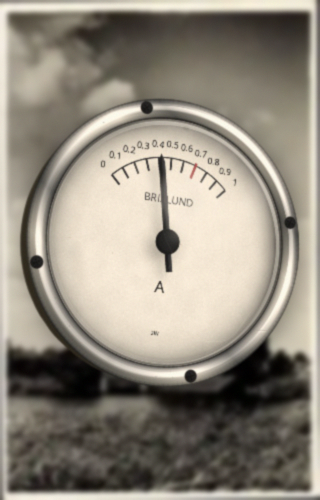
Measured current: **0.4** A
